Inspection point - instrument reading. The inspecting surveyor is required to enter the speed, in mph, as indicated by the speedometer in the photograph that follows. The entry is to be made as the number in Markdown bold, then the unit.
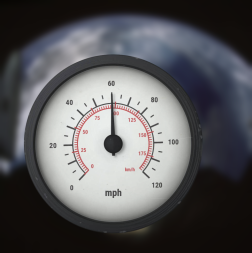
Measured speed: **60** mph
